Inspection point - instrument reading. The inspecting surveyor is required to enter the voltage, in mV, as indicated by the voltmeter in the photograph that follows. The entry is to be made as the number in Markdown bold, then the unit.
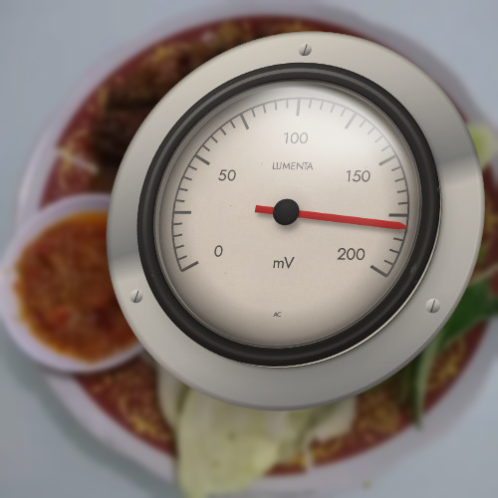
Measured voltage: **180** mV
